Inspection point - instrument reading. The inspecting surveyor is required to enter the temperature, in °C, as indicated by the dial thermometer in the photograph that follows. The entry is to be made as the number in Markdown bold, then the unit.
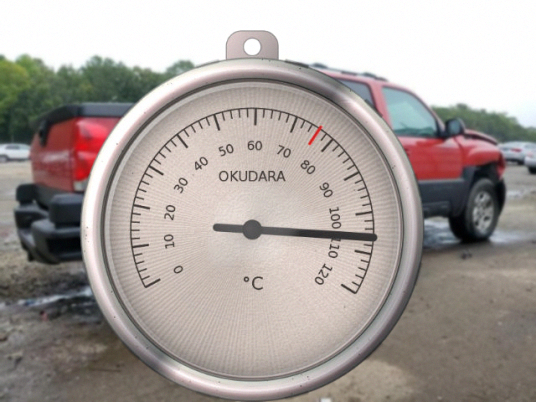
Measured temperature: **106** °C
